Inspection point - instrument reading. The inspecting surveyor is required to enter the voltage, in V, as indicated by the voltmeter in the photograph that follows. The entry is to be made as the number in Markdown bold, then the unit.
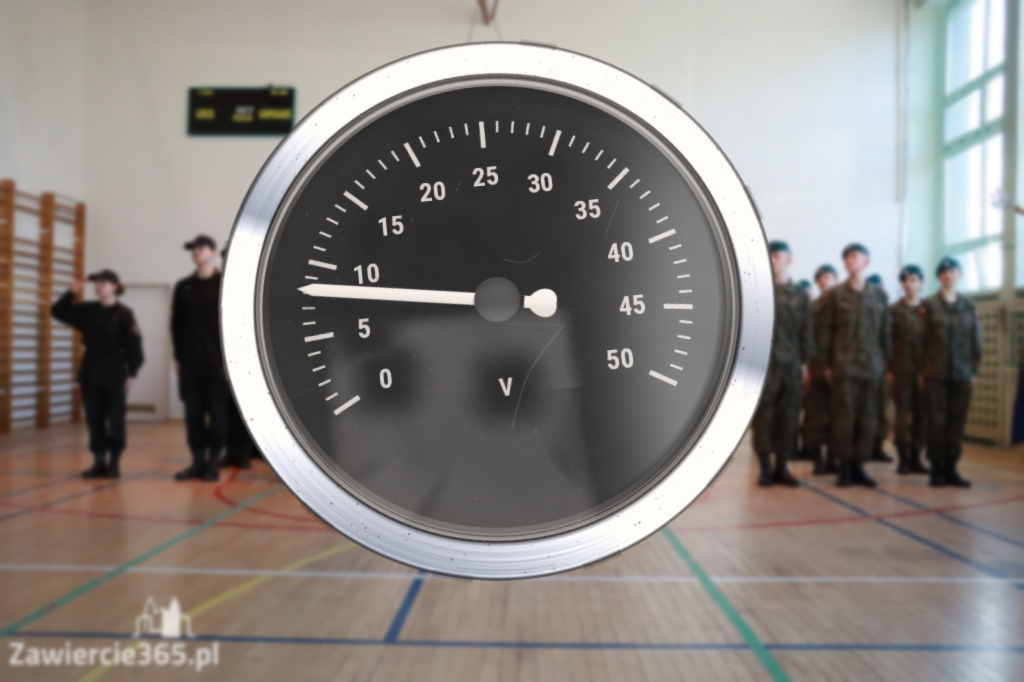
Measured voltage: **8** V
